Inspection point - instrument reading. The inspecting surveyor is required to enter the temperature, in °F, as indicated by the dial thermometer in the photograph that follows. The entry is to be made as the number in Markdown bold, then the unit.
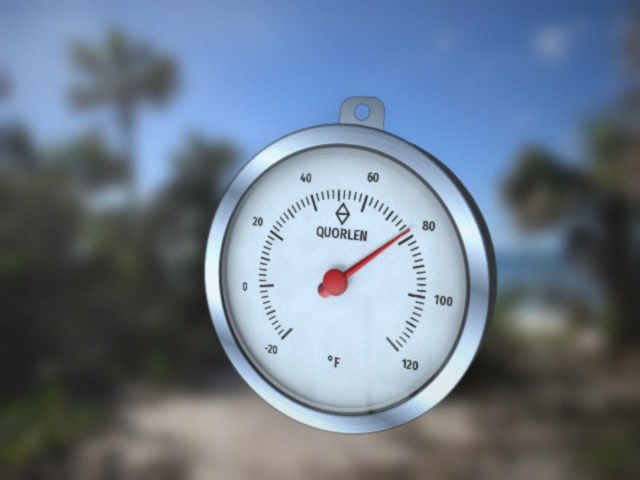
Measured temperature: **78** °F
